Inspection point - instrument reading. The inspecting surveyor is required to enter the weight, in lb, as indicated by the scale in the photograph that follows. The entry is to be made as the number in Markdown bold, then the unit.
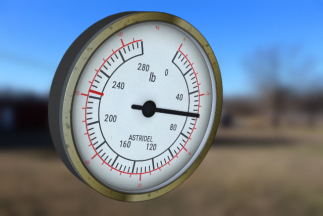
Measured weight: **60** lb
